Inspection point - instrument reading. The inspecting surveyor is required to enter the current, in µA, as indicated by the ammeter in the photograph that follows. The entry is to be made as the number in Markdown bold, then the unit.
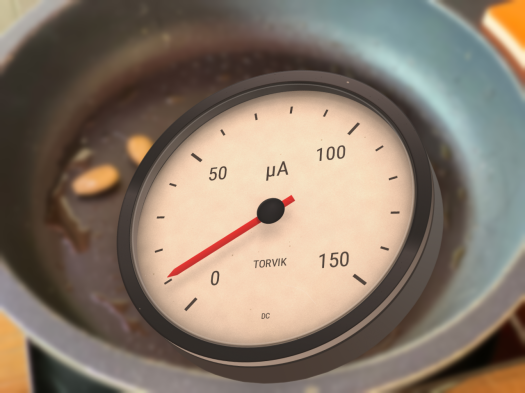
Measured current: **10** µA
